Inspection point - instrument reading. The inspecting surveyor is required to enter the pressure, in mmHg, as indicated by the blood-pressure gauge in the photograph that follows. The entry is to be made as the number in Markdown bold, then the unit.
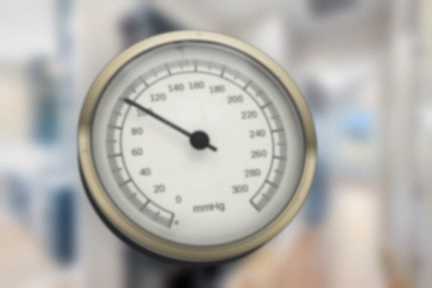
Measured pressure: **100** mmHg
